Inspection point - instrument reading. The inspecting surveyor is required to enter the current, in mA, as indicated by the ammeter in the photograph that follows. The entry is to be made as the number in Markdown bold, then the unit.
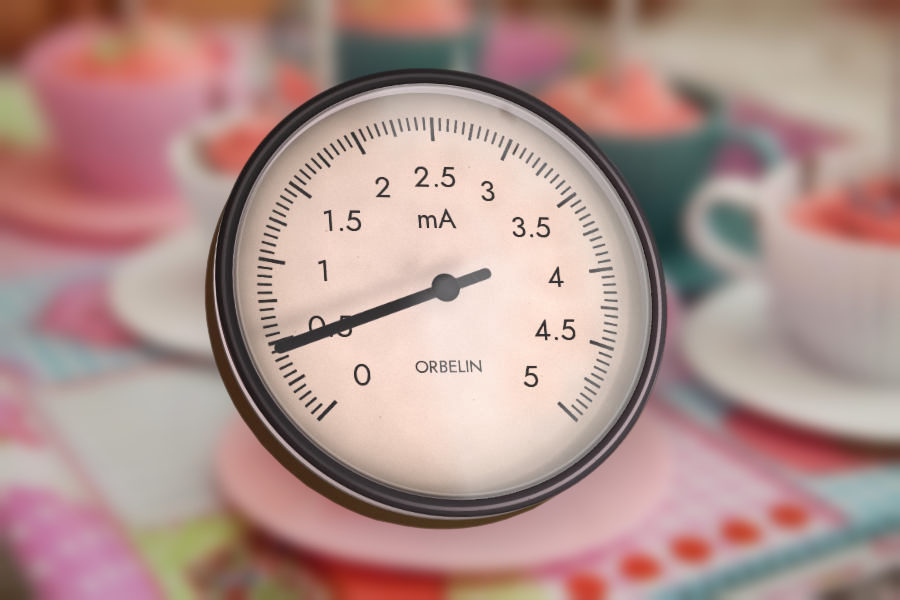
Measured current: **0.45** mA
